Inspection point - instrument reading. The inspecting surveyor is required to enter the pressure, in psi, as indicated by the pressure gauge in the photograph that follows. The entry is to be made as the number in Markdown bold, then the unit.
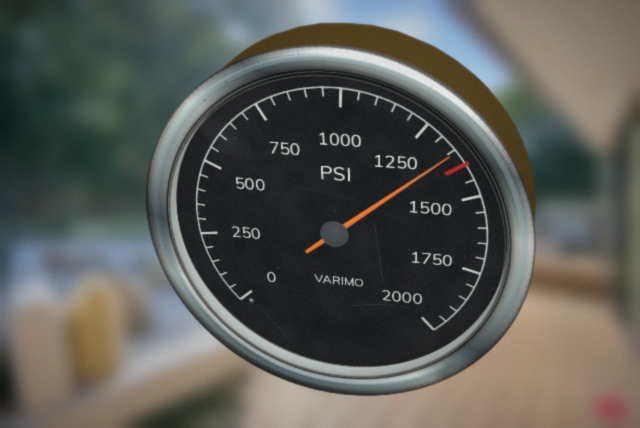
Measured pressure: **1350** psi
